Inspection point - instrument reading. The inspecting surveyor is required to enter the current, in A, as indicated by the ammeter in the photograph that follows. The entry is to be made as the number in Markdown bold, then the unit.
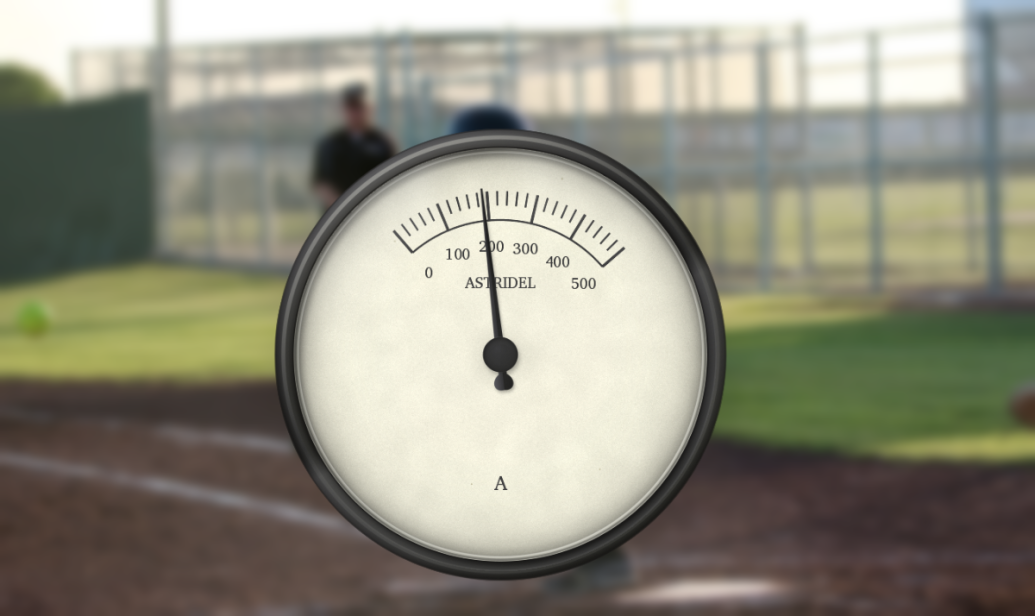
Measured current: **190** A
